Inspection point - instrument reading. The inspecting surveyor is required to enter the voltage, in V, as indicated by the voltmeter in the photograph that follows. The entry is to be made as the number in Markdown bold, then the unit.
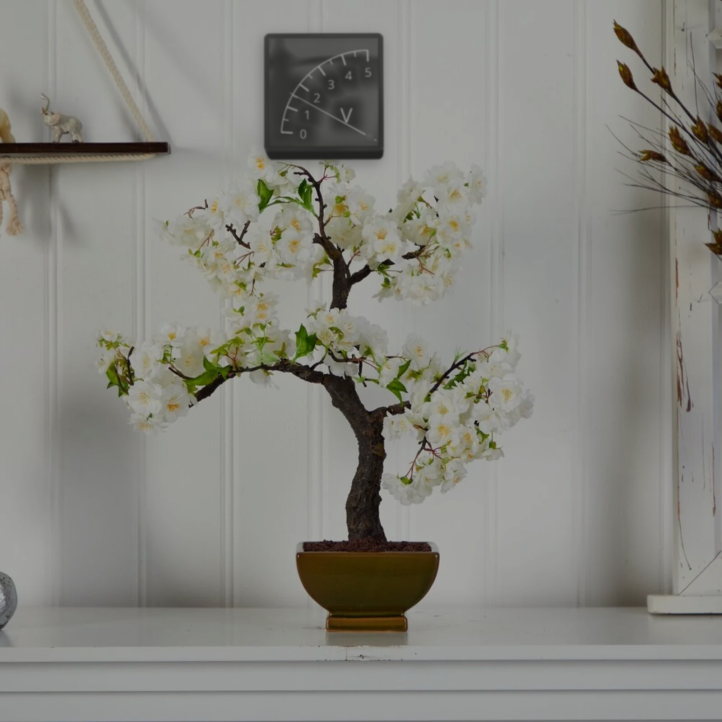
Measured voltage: **1.5** V
